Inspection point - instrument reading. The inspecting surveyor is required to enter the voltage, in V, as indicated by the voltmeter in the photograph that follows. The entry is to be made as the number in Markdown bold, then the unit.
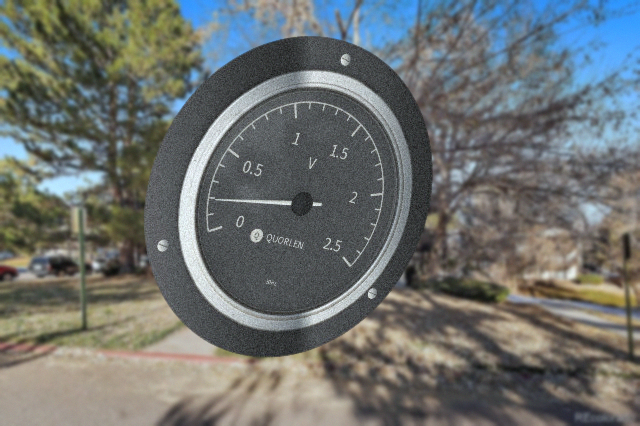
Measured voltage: **0.2** V
